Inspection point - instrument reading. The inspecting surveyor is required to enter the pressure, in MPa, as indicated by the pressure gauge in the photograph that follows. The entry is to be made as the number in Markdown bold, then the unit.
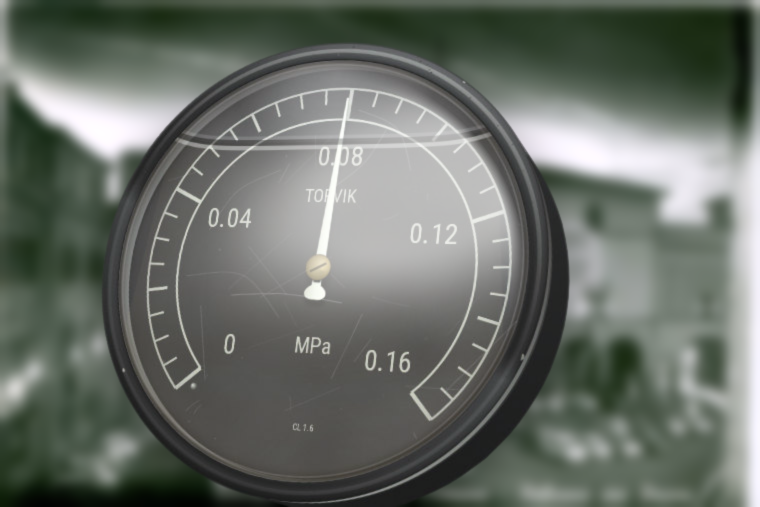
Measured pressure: **0.08** MPa
